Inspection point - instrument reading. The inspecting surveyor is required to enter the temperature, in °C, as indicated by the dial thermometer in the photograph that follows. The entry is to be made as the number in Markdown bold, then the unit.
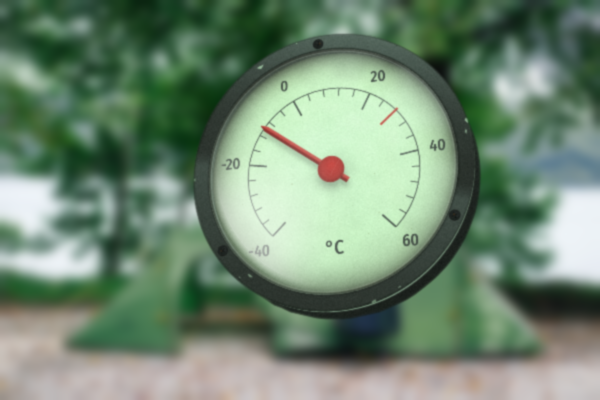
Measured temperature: **-10** °C
